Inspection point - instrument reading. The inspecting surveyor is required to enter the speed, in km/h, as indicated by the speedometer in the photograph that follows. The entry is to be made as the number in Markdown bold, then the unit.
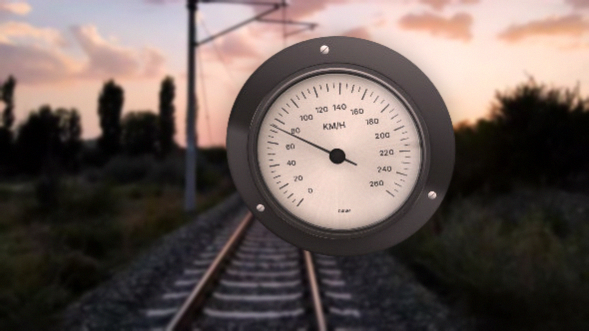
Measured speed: **75** km/h
